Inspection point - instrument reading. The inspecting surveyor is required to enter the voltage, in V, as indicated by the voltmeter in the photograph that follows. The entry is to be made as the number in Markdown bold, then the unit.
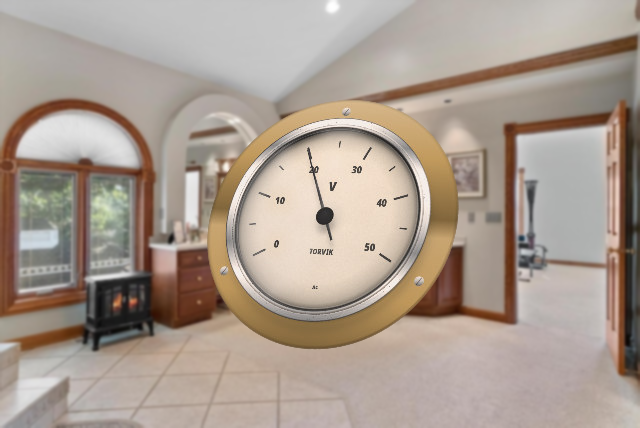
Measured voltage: **20** V
